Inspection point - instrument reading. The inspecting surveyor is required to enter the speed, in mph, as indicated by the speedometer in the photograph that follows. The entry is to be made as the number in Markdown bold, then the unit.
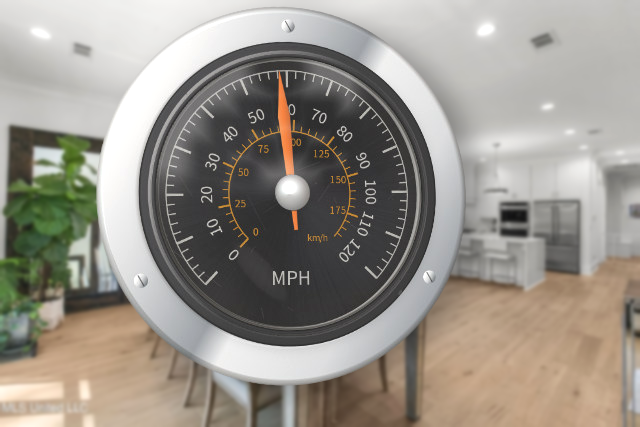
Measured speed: **58** mph
